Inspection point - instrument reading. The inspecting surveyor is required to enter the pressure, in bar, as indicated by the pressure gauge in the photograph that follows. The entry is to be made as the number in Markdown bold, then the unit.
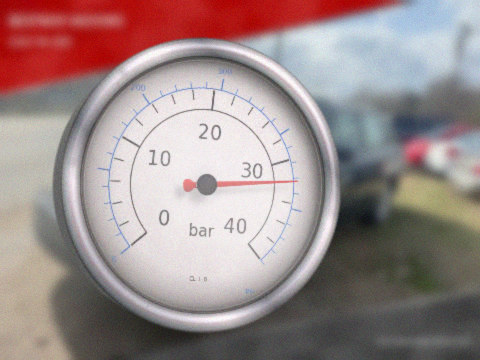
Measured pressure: **32** bar
